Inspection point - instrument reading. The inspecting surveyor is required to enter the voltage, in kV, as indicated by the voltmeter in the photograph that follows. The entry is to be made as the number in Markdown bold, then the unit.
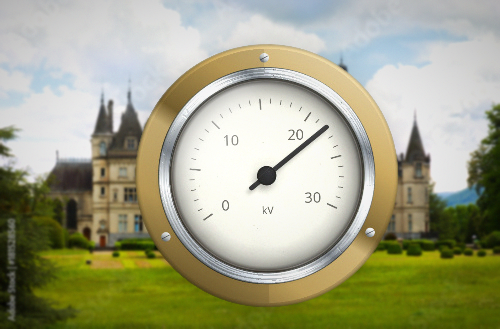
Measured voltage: **22** kV
